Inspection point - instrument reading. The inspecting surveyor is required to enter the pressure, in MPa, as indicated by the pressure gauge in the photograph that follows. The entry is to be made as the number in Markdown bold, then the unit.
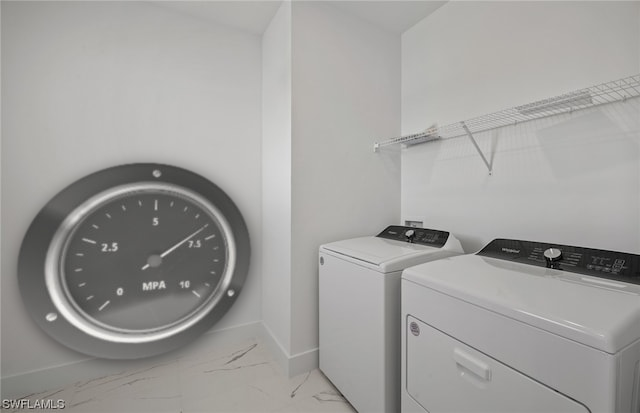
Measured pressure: **7** MPa
